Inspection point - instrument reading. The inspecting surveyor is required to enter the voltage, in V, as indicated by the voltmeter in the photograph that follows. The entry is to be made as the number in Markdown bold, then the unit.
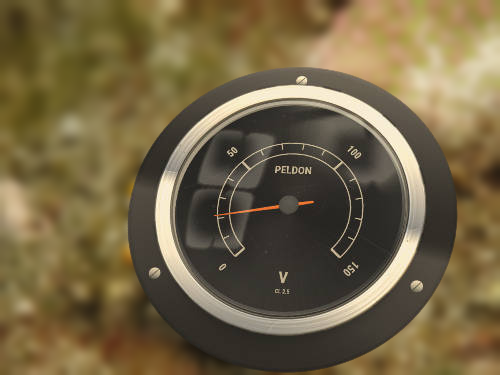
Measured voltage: **20** V
